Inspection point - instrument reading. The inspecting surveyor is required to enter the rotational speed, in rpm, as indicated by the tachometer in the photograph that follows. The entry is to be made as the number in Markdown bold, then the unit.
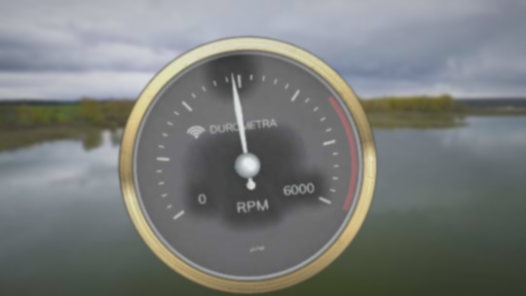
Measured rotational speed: **2900** rpm
